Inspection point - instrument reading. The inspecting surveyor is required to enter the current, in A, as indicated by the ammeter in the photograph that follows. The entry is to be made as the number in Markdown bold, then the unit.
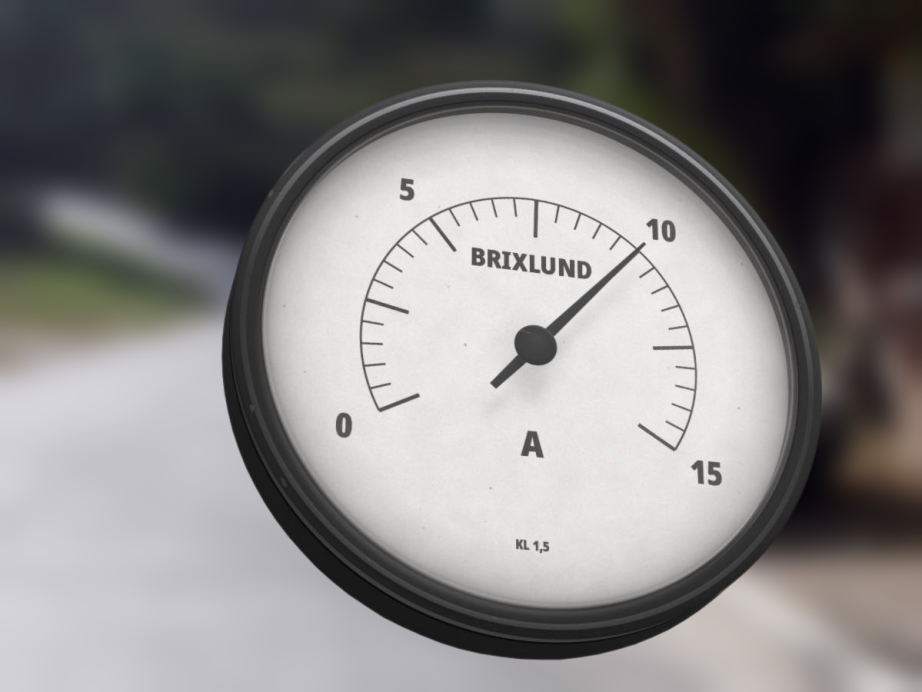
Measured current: **10** A
